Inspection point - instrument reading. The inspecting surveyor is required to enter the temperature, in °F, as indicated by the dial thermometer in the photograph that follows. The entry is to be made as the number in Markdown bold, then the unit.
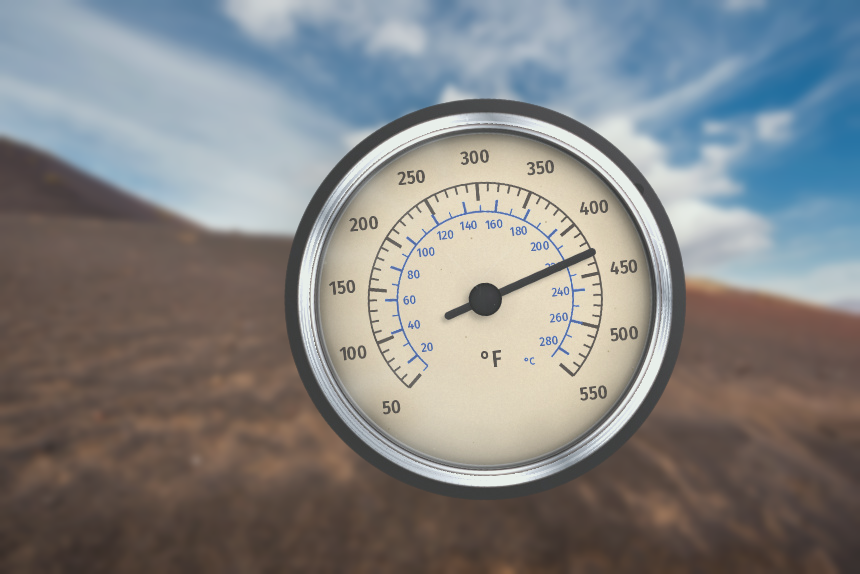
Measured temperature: **430** °F
